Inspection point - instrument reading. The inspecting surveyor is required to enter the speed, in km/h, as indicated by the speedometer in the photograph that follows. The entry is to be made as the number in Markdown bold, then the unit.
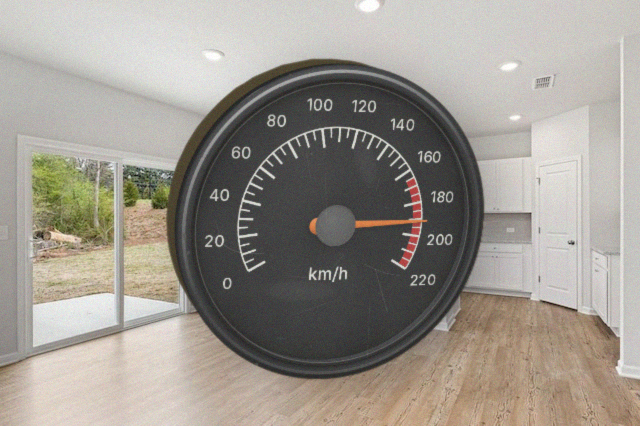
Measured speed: **190** km/h
